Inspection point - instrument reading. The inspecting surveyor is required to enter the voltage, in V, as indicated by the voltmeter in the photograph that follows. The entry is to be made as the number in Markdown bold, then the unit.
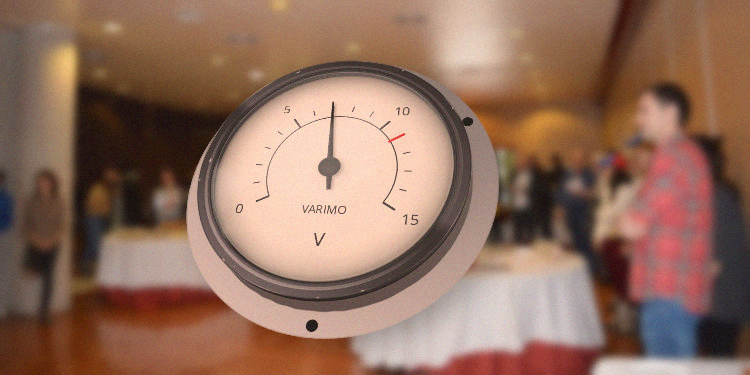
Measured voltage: **7** V
